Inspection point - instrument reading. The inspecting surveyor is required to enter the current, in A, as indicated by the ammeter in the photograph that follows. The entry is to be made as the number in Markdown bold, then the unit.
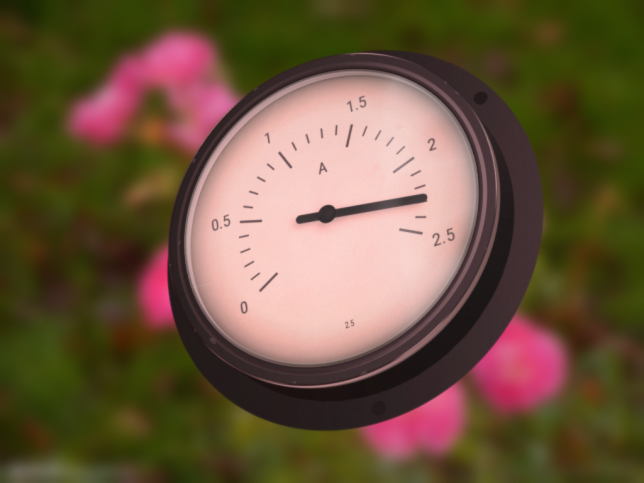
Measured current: **2.3** A
